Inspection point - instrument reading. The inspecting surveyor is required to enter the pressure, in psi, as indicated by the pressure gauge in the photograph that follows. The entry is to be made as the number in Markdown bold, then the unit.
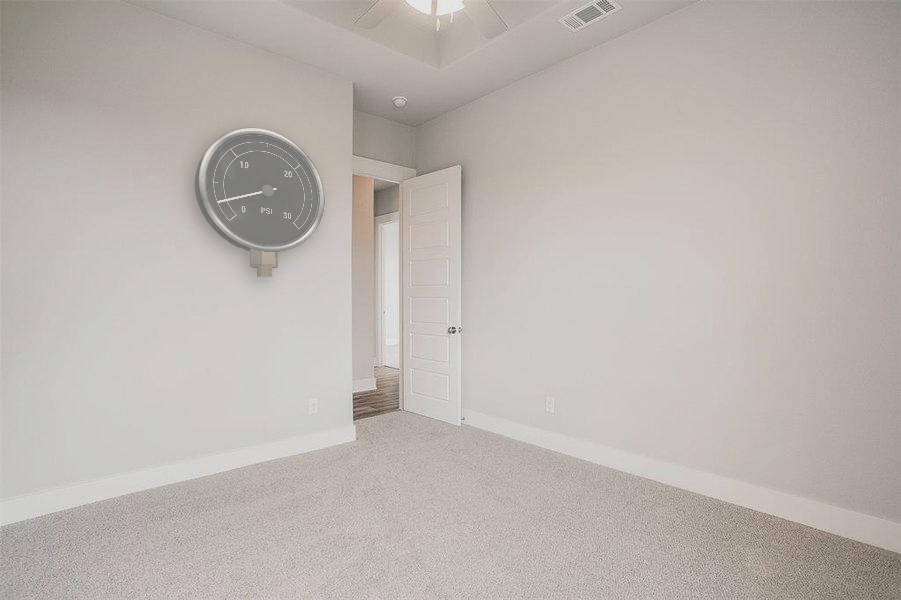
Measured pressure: **2.5** psi
